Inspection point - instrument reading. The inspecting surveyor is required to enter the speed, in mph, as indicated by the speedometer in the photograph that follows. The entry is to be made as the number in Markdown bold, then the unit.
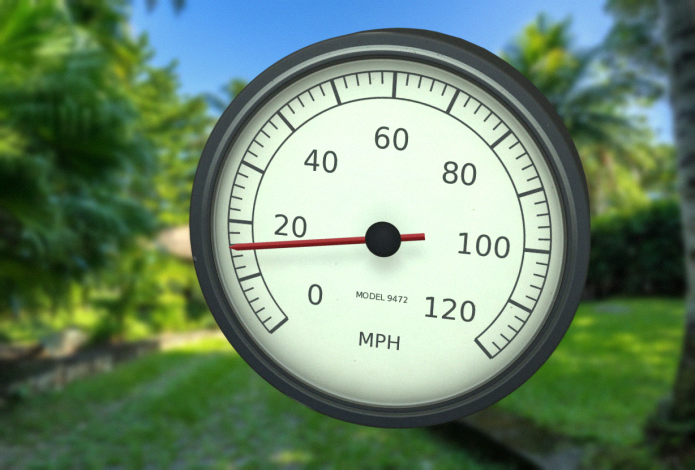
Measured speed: **16** mph
